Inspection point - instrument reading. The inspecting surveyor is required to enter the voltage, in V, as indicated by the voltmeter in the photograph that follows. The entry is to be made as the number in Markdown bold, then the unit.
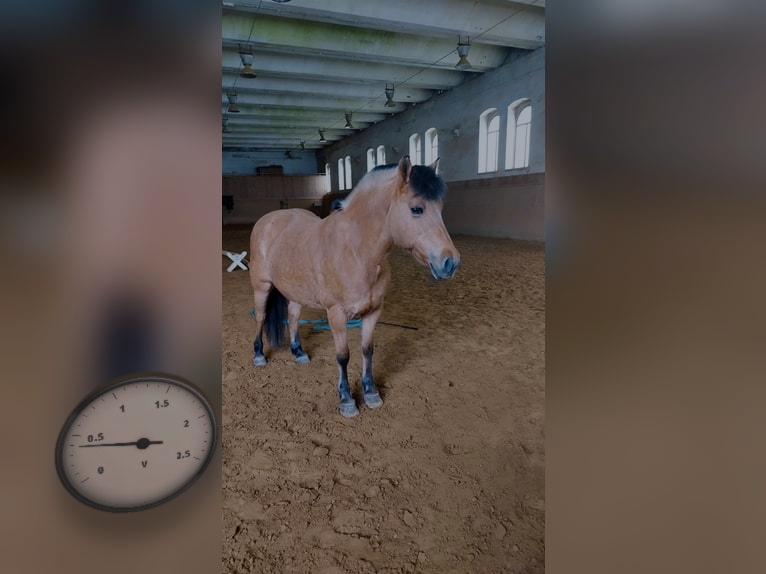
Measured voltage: **0.4** V
